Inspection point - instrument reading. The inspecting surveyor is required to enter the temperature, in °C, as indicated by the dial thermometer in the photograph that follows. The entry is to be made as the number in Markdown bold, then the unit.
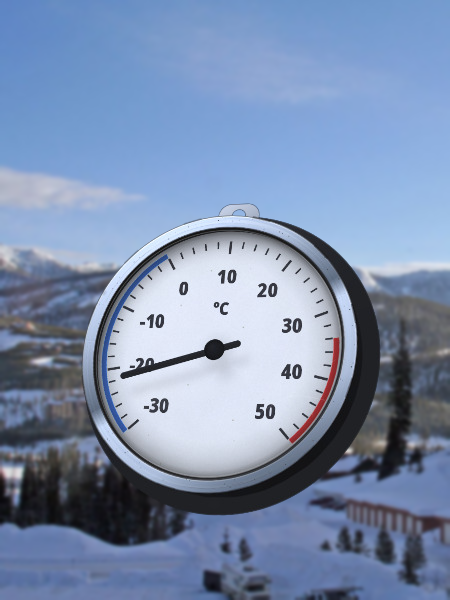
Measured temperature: **-22** °C
